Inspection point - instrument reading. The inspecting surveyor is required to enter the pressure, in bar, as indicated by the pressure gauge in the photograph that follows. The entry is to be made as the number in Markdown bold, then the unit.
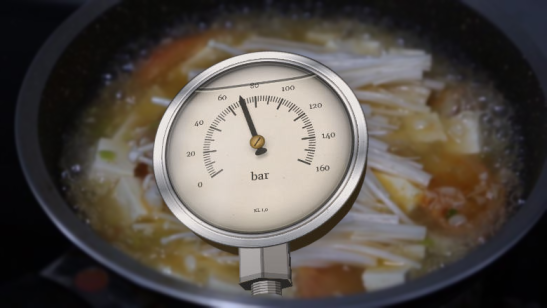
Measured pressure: **70** bar
